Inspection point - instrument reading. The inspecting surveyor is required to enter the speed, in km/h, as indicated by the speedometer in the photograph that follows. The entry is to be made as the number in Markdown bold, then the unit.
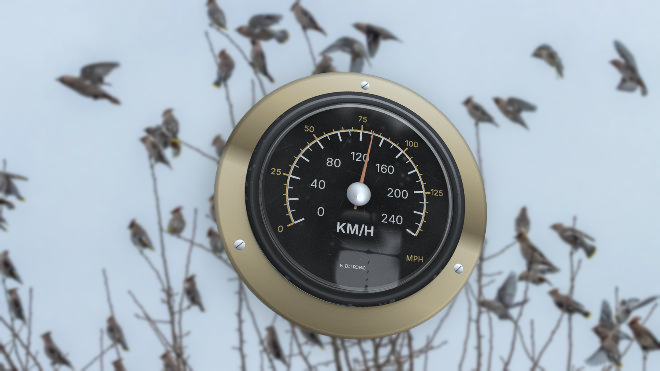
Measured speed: **130** km/h
